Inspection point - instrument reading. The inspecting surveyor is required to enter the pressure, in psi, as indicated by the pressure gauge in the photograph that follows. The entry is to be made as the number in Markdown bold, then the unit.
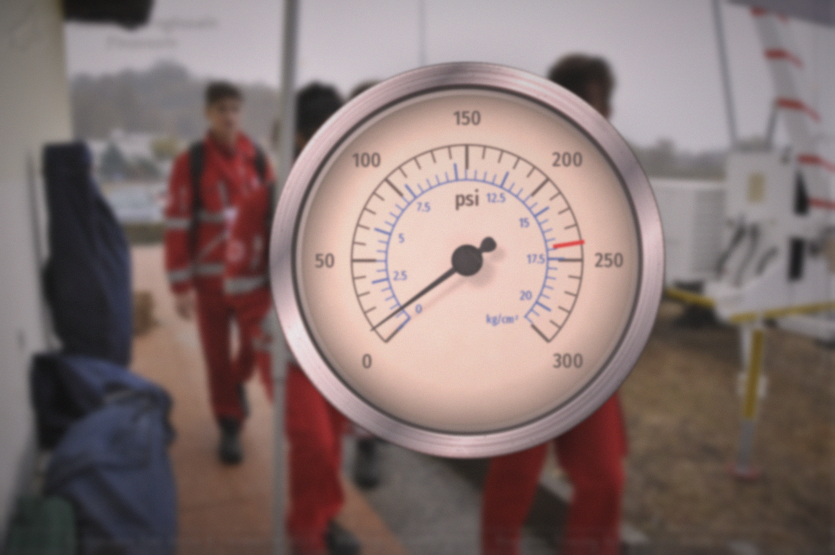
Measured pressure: **10** psi
